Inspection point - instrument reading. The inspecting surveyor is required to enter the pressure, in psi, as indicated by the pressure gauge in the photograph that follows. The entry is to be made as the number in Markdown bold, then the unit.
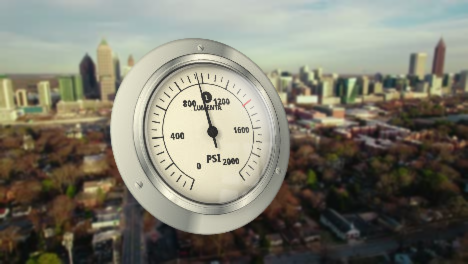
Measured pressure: **950** psi
